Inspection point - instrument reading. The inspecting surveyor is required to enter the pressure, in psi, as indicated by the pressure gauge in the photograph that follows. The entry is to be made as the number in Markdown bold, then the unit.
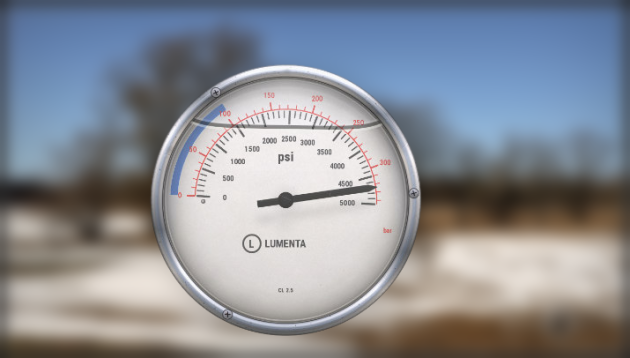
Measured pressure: **4700** psi
